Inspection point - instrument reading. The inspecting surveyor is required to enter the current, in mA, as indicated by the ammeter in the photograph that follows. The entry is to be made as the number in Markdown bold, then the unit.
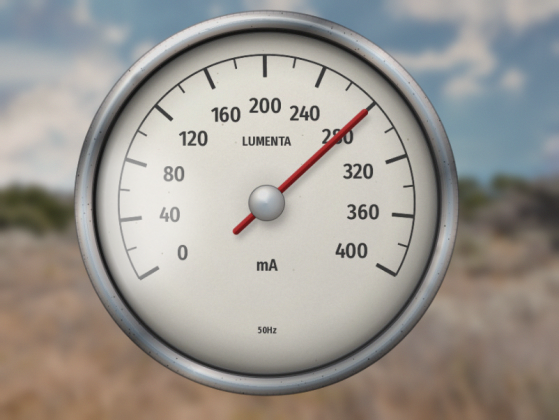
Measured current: **280** mA
